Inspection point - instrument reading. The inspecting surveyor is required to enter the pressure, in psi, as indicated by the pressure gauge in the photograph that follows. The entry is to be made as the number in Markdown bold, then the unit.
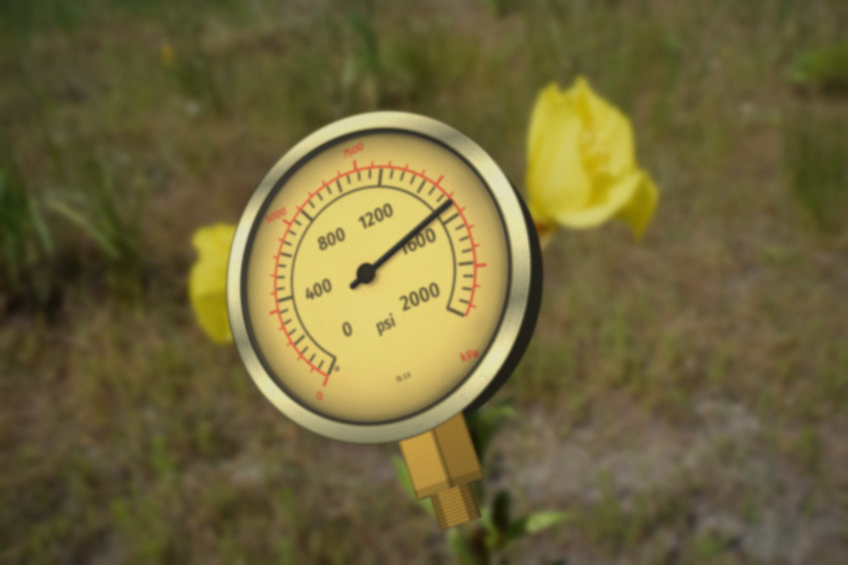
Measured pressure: **1550** psi
